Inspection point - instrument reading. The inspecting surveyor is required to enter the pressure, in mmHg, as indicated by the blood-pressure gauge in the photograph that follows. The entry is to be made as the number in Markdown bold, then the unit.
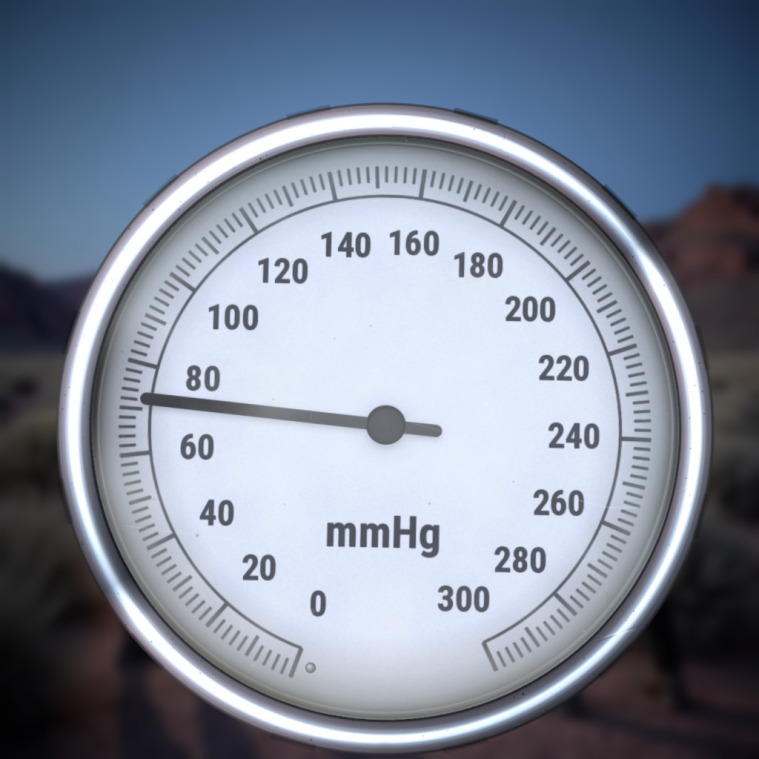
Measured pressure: **72** mmHg
